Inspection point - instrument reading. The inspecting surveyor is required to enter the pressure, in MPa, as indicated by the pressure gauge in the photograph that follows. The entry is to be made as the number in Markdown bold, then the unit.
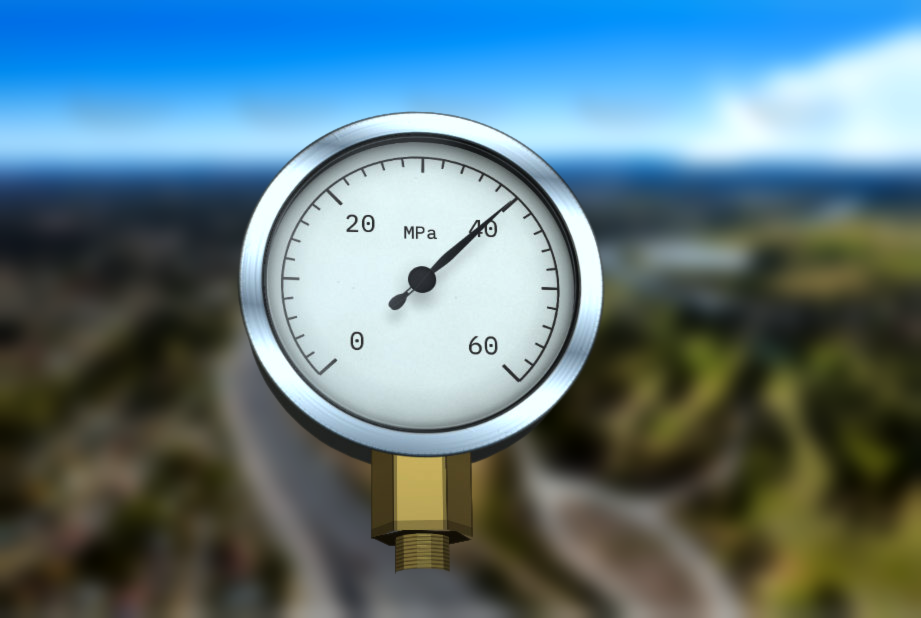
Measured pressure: **40** MPa
